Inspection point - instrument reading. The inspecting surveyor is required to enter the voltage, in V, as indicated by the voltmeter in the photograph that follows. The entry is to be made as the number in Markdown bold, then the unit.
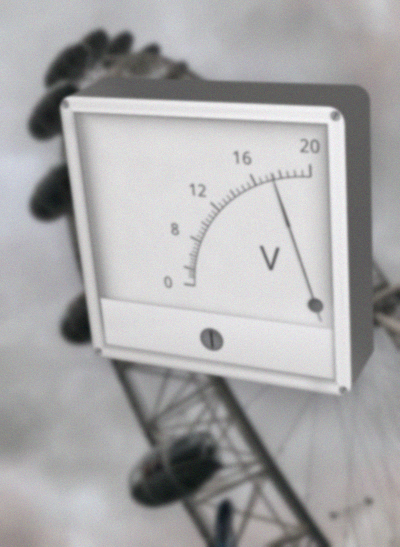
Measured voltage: **17.5** V
